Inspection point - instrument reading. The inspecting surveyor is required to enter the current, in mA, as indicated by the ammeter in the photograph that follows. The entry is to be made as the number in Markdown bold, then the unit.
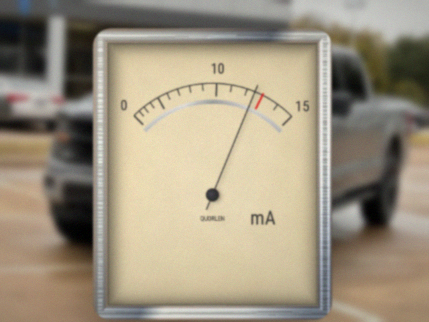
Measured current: **12.5** mA
